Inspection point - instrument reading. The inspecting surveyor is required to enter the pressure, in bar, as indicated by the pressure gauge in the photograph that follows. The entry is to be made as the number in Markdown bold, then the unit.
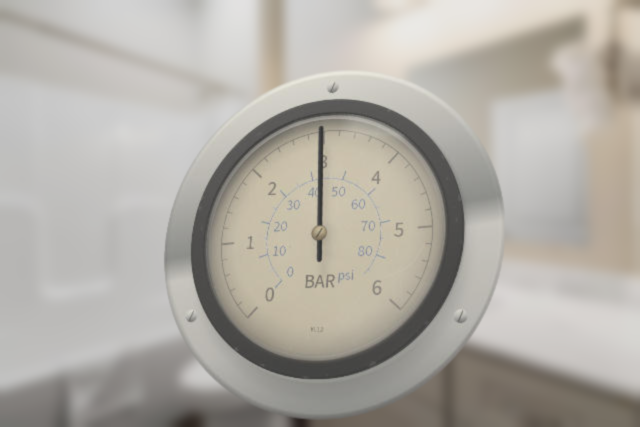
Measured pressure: **3** bar
